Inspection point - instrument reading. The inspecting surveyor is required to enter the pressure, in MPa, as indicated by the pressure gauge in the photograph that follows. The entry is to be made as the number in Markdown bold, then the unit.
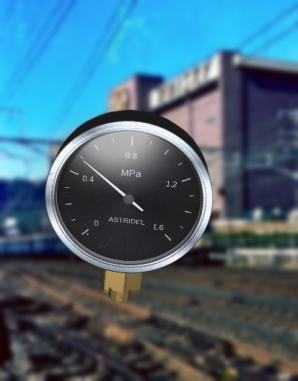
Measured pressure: **0.5** MPa
